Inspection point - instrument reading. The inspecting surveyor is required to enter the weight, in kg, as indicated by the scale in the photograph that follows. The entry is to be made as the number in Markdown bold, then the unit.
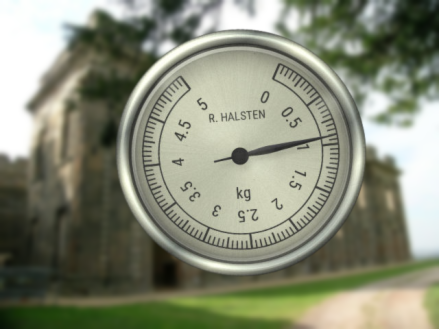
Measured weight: **0.9** kg
